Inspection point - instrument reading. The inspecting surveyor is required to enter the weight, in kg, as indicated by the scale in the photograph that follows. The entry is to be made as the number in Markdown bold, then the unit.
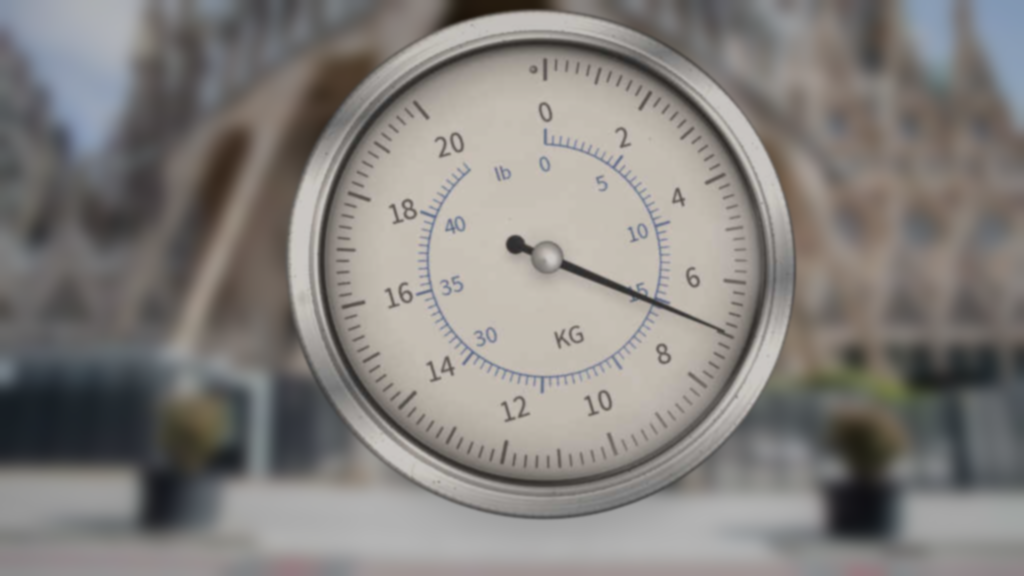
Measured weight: **7** kg
